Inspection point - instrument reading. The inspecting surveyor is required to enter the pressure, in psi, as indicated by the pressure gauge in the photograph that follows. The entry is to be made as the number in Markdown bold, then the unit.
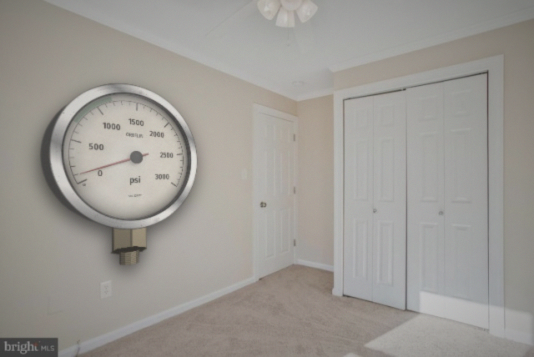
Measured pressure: **100** psi
